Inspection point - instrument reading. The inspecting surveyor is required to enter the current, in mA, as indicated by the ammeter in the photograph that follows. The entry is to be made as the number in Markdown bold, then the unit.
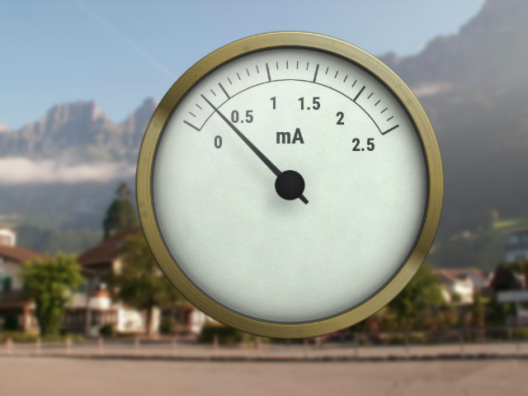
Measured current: **0.3** mA
